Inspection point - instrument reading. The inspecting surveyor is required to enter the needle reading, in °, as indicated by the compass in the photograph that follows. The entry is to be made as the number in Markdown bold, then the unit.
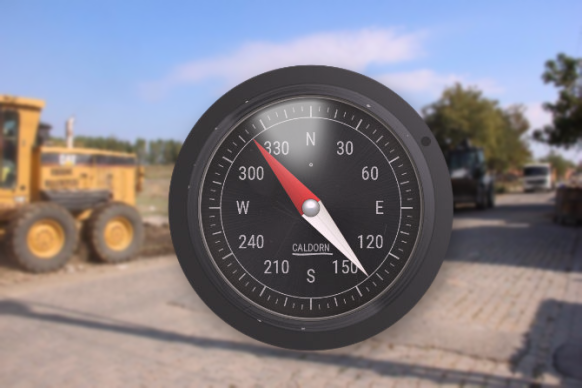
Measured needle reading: **320** °
